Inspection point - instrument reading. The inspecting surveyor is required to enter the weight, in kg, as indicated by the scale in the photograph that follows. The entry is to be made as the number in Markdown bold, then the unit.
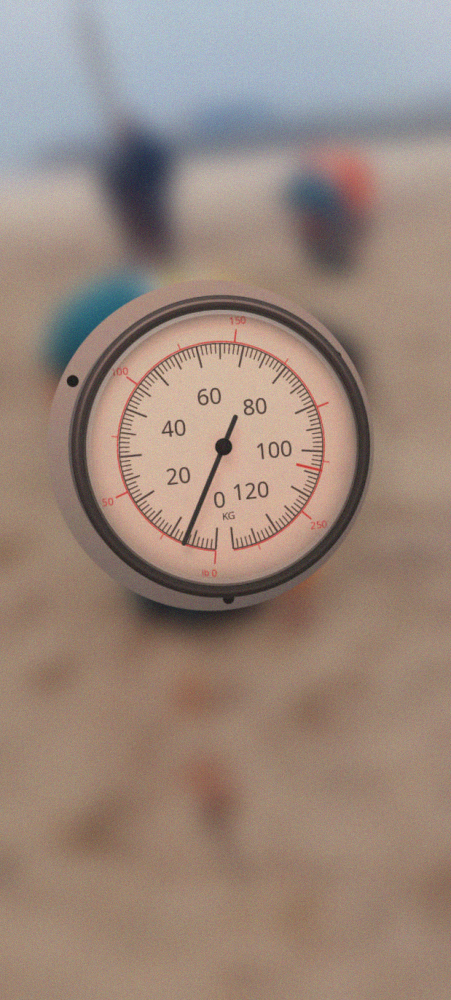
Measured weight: **7** kg
